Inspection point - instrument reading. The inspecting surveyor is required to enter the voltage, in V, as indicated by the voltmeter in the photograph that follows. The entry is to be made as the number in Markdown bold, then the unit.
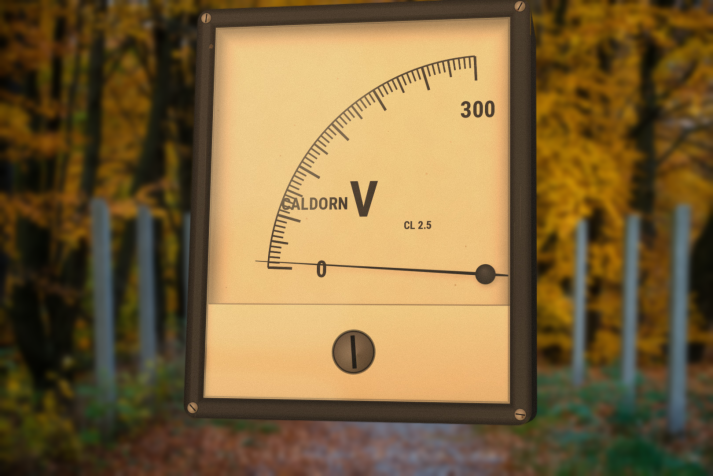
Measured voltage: **5** V
